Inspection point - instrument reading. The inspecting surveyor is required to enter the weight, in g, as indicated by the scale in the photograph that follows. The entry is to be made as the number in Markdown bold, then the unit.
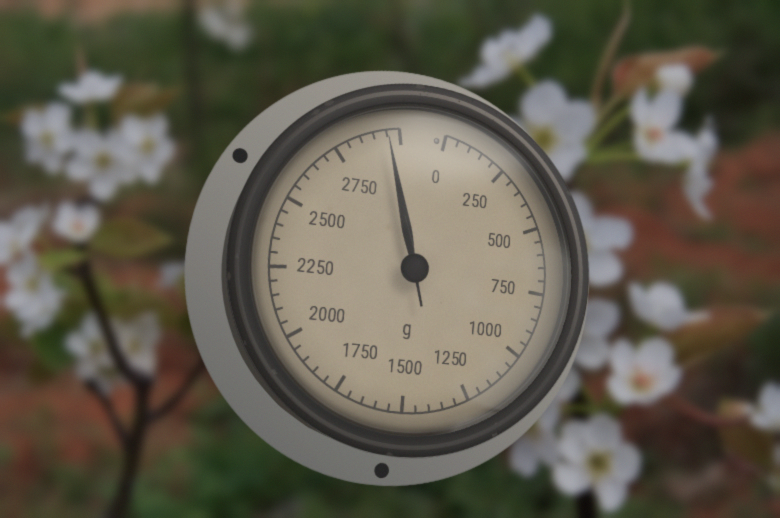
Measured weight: **2950** g
